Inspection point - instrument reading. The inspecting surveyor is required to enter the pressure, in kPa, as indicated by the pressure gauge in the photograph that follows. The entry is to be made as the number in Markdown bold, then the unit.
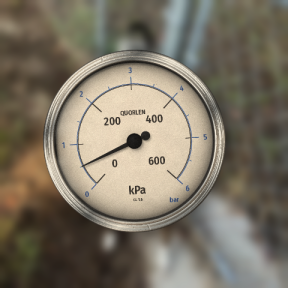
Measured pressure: **50** kPa
